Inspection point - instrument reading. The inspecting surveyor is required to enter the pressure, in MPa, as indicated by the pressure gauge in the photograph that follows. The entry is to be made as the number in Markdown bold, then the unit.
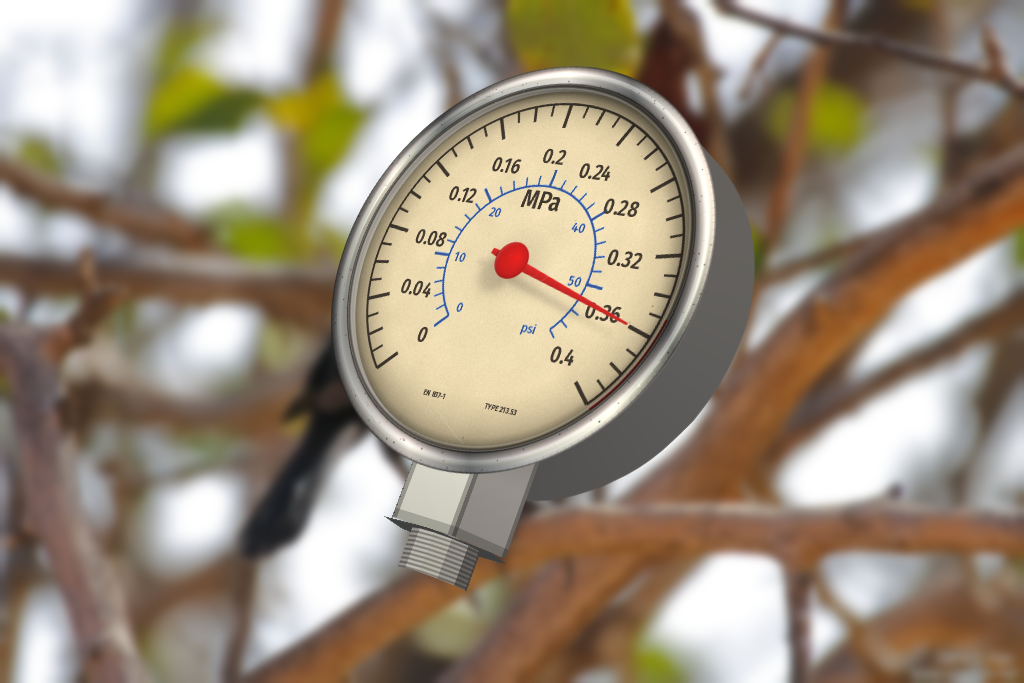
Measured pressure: **0.36** MPa
